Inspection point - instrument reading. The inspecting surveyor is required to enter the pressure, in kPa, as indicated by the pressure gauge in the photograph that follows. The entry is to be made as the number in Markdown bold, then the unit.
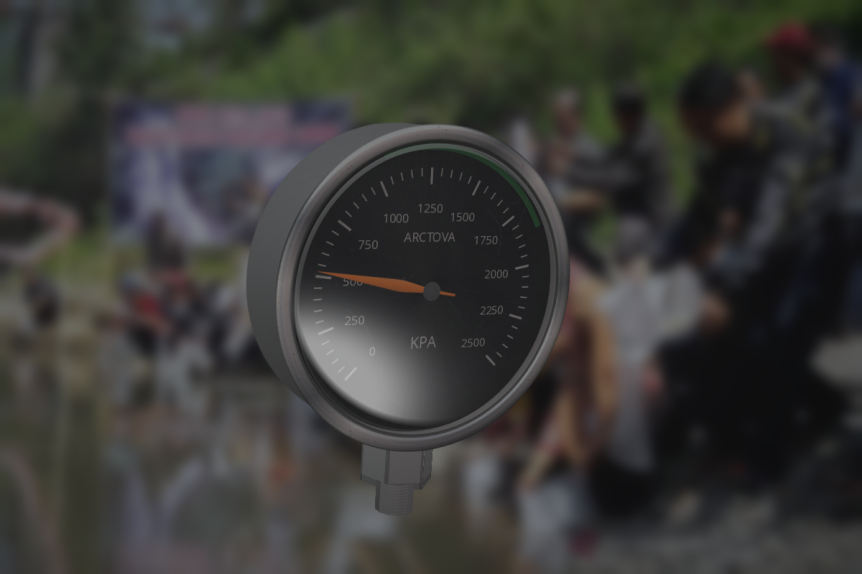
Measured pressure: **525** kPa
